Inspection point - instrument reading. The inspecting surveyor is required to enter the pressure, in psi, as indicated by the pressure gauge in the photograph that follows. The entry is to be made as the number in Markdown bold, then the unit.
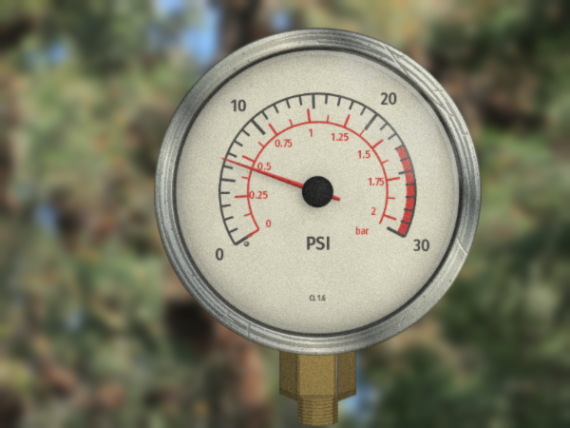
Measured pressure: **6.5** psi
